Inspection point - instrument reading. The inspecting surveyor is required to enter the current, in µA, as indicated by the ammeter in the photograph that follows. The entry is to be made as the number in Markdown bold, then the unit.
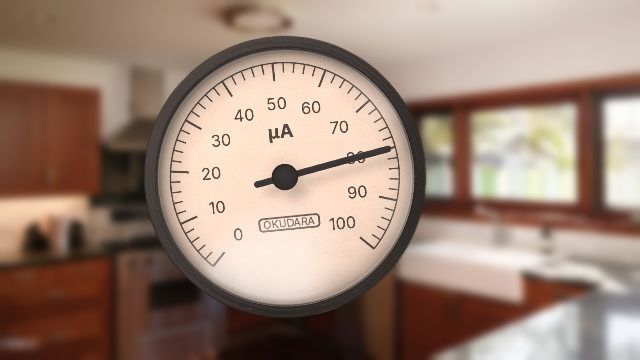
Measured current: **80** µA
